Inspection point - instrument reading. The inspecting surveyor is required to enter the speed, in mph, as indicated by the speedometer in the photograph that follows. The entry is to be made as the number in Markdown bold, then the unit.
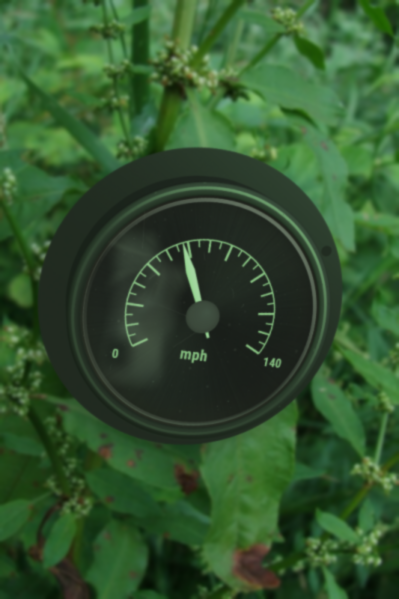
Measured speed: **57.5** mph
